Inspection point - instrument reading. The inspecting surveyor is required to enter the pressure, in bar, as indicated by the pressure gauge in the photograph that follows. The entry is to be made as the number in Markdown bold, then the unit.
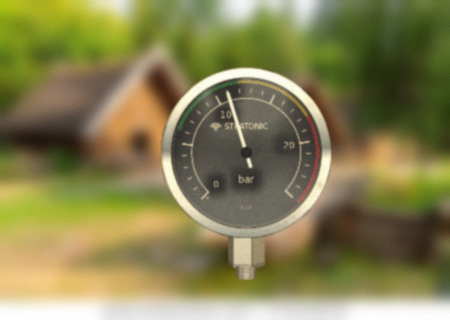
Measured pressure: **11** bar
